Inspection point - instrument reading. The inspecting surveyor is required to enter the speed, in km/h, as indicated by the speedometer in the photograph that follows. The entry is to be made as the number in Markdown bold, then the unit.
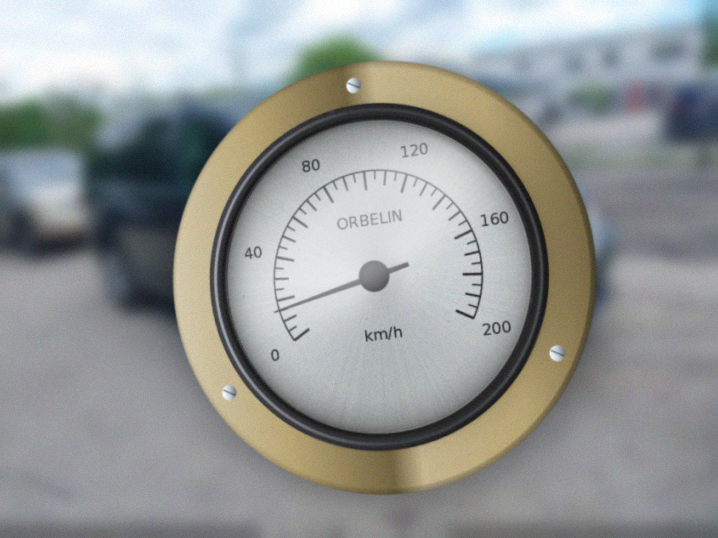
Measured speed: **15** km/h
